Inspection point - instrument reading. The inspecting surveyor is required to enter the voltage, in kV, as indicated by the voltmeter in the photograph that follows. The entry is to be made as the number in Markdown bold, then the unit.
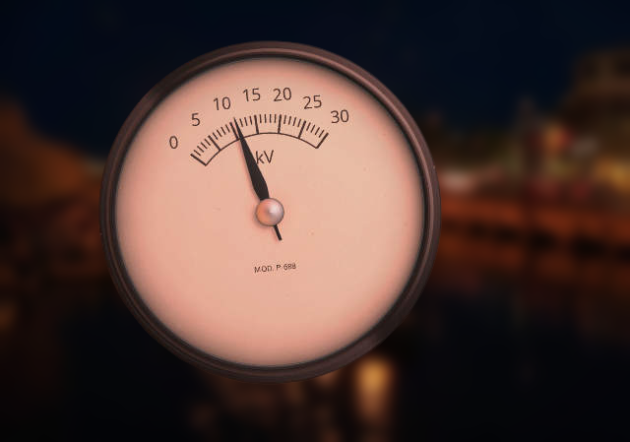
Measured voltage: **11** kV
